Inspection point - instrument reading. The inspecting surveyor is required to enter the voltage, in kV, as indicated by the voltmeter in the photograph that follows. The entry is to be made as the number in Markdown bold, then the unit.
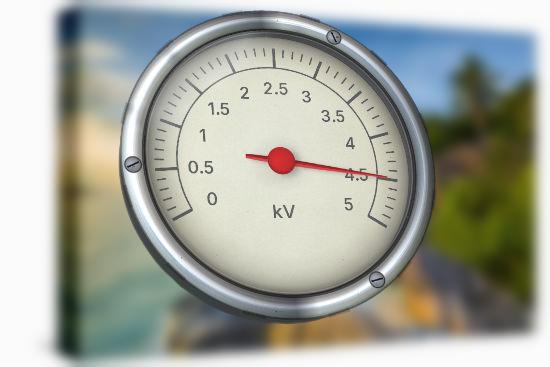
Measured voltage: **4.5** kV
